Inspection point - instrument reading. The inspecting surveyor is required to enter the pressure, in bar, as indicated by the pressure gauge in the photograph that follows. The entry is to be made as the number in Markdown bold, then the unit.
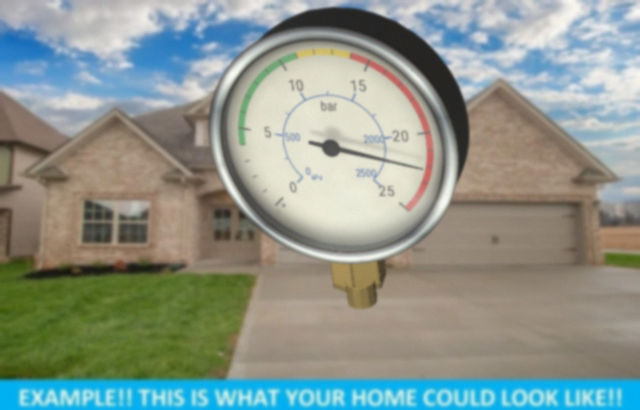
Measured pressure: **22** bar
